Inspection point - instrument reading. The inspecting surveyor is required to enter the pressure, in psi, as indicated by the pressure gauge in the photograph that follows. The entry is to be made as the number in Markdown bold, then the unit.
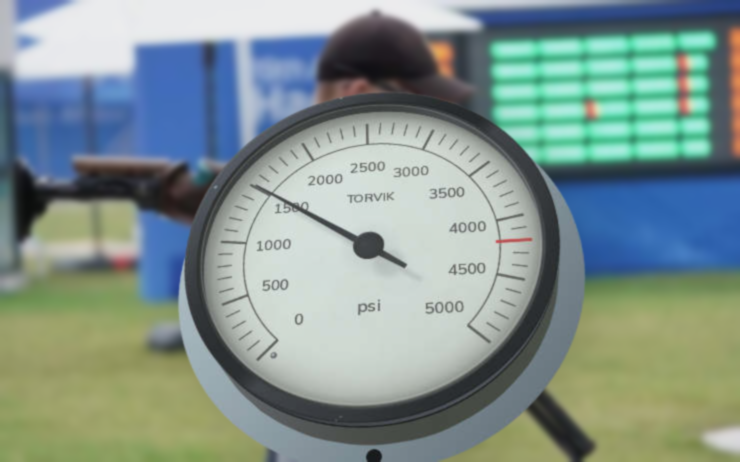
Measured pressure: **1500** psi
